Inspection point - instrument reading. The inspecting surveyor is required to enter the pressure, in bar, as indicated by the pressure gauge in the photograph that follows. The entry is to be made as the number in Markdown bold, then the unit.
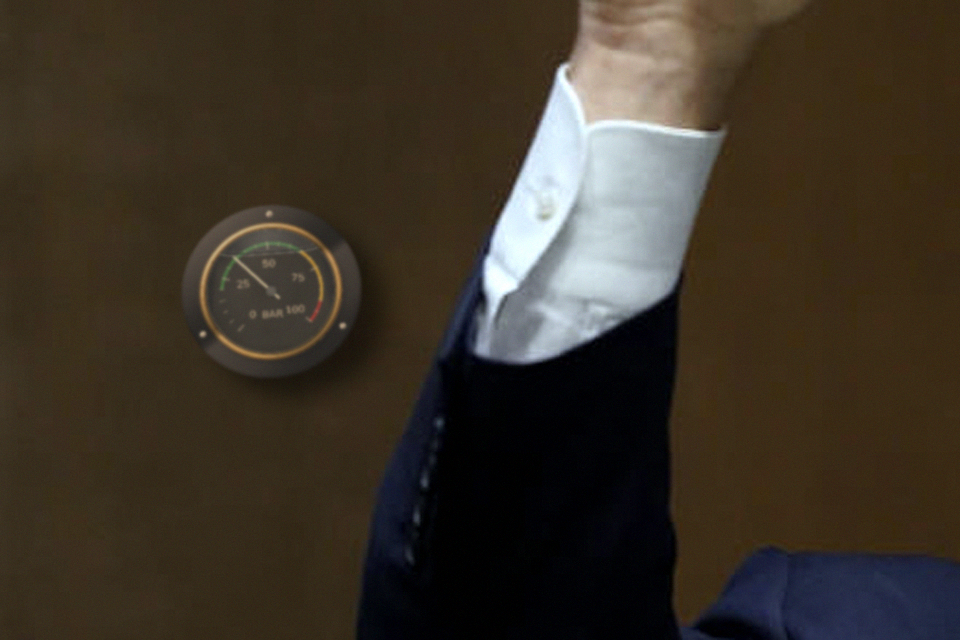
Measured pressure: **35** bar
